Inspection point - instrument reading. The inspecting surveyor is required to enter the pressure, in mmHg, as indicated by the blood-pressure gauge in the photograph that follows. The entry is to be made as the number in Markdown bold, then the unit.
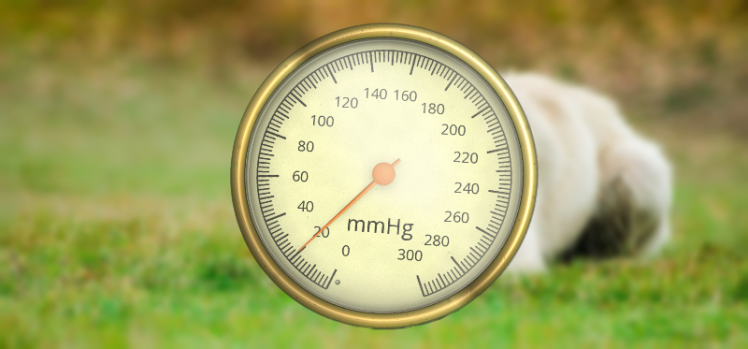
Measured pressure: **20** mmHg
